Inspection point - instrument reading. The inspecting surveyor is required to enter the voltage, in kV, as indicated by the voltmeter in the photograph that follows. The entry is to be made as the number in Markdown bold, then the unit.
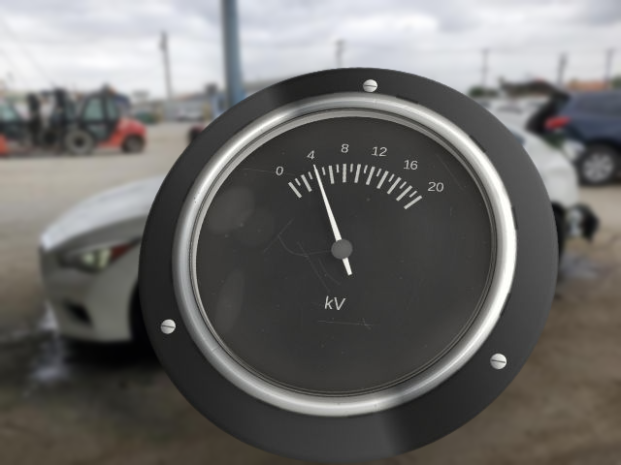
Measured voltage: **4** kV
